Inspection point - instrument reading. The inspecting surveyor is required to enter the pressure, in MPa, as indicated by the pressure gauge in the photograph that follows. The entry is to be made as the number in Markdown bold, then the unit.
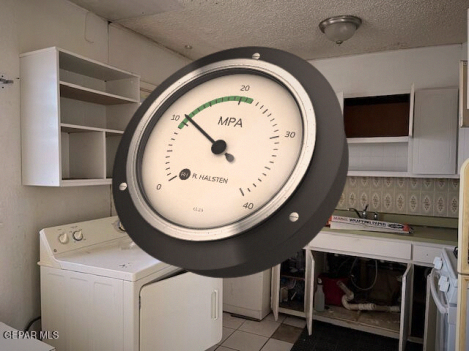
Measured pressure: **11** MPa
